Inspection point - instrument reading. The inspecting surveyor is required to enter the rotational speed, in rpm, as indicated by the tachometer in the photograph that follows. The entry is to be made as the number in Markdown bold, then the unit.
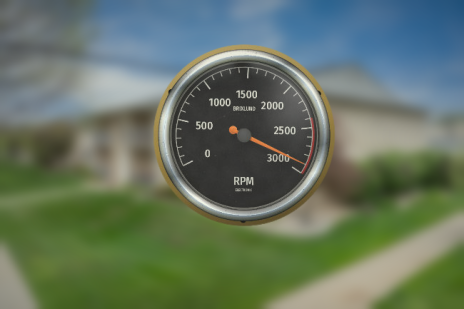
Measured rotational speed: **2900** rpm
